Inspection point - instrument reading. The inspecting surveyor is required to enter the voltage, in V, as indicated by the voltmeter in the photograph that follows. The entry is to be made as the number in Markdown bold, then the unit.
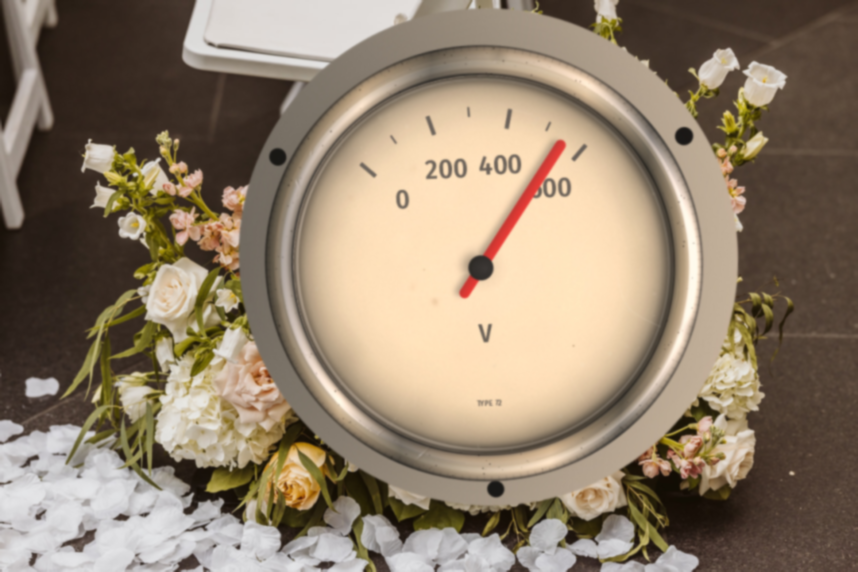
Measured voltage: **550** V
